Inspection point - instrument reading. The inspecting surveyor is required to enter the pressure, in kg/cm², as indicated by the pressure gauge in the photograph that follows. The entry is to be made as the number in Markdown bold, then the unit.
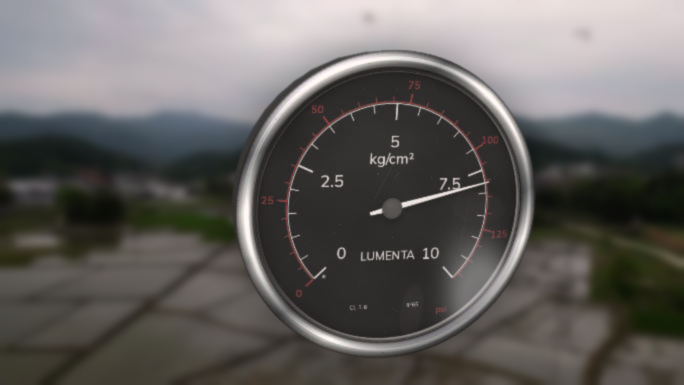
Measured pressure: **7.75** kg/cm²
